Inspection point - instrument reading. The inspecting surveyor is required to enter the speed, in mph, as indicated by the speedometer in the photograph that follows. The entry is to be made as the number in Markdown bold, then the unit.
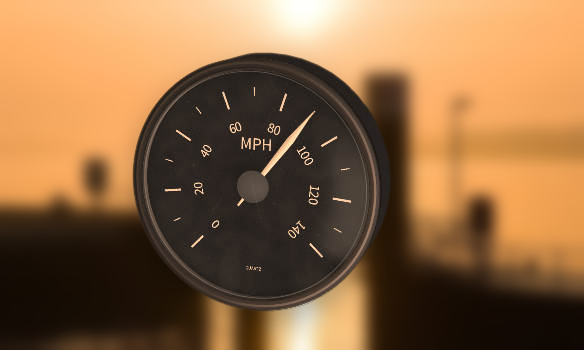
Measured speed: **90** mph
